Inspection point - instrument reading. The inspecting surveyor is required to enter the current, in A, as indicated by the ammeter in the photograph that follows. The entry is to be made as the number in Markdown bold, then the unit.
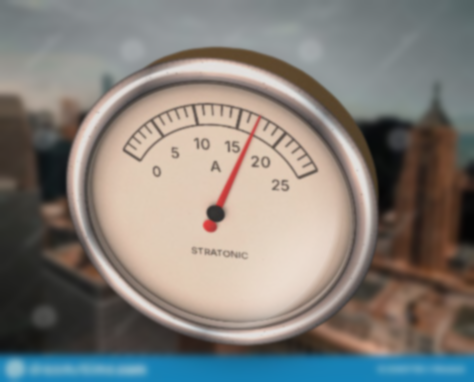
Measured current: **17** A
